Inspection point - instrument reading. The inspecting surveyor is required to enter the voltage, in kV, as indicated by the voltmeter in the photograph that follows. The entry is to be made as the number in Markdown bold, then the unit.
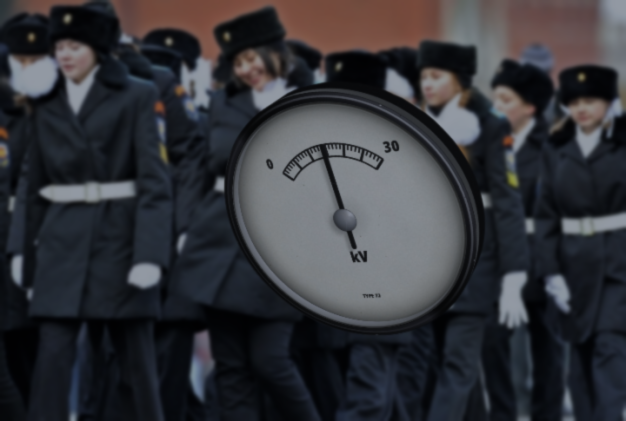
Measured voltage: **15** kV
